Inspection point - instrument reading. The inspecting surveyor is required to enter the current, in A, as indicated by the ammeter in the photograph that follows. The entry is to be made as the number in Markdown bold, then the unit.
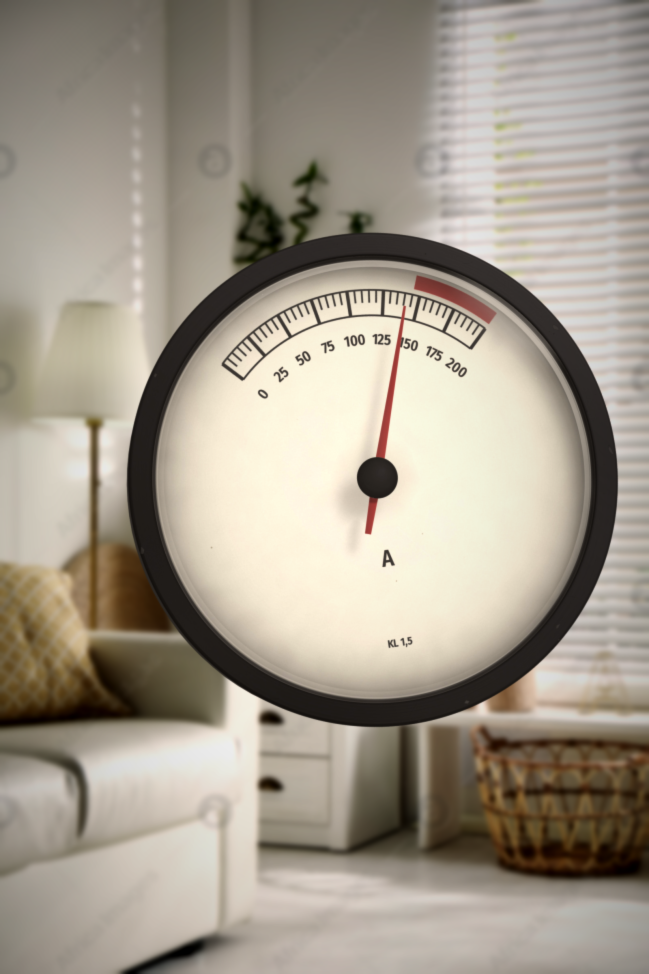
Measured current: **140** A
